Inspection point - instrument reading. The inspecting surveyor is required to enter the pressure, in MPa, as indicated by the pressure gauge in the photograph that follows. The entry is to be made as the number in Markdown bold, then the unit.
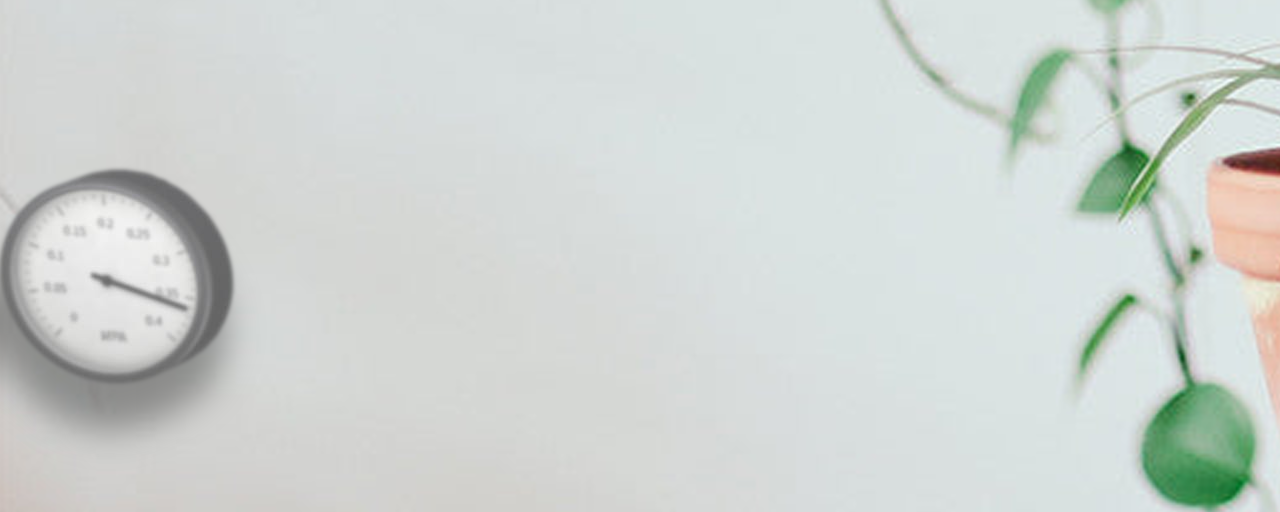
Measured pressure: **0.36** MPa
